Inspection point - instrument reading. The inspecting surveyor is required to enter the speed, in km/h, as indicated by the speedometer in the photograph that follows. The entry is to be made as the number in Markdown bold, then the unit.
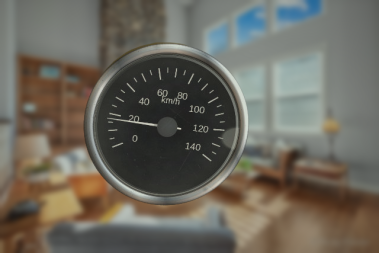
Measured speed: **17.5** km/h
